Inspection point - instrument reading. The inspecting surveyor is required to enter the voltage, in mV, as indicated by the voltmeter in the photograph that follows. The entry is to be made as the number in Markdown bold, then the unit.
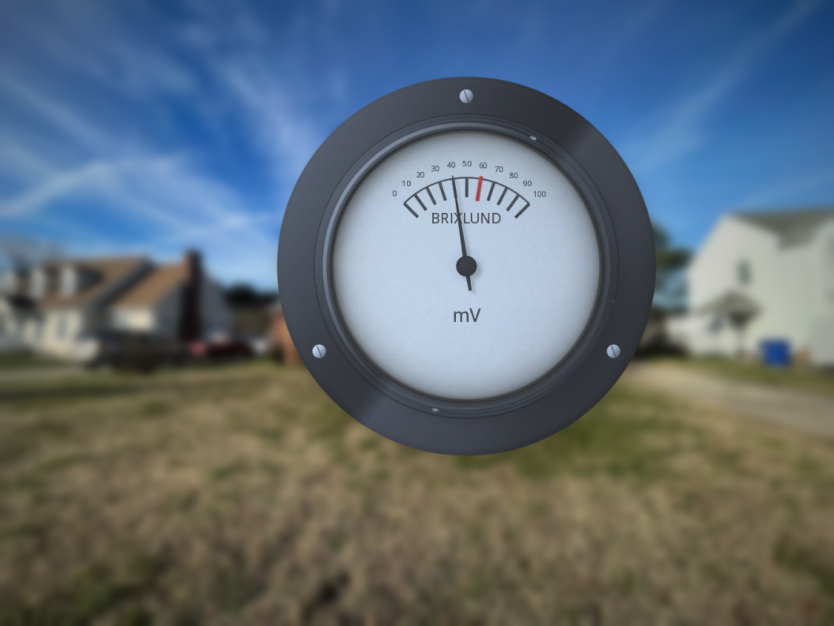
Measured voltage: **40** mV
